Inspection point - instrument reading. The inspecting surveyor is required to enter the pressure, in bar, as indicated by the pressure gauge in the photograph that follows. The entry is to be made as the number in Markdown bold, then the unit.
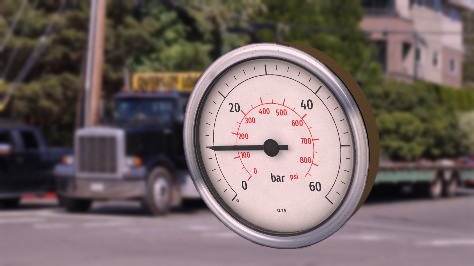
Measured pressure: **10** bar
